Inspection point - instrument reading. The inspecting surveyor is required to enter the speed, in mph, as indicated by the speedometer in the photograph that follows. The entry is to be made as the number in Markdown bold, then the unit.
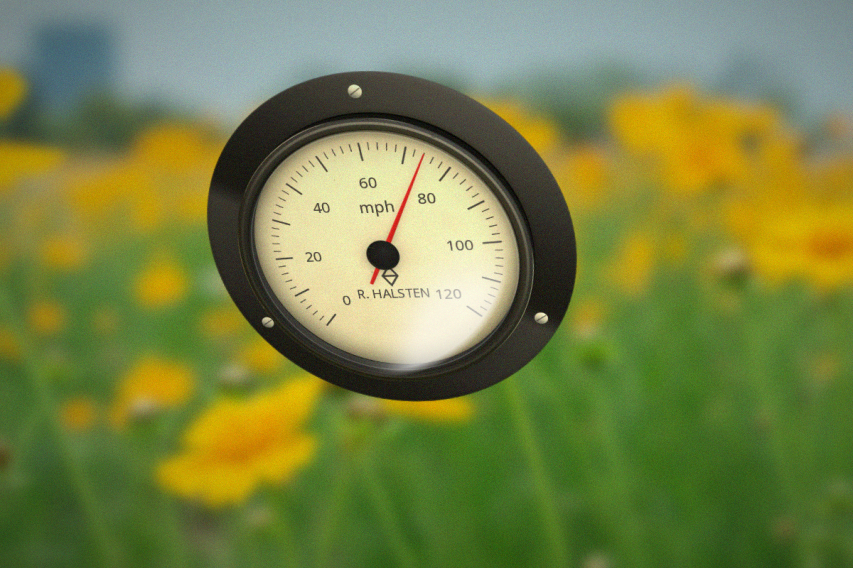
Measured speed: **74** mph
